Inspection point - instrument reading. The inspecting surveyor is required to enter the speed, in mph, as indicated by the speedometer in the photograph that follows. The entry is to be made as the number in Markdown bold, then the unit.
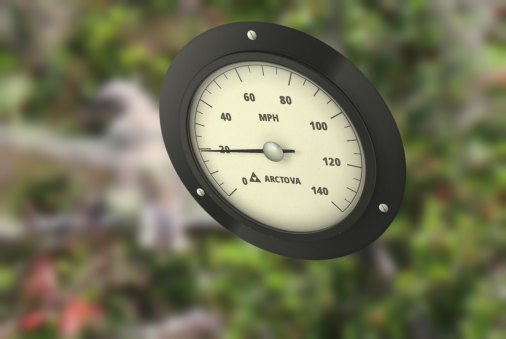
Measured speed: **20** mph
